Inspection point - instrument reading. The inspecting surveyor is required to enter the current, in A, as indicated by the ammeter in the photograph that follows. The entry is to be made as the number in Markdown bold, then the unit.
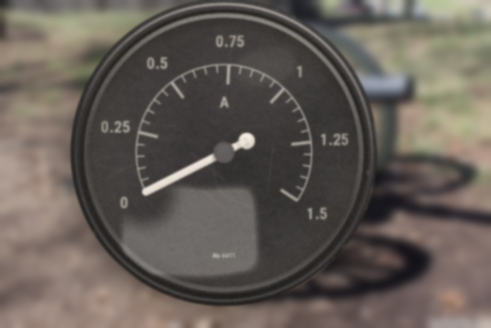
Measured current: **0** A
